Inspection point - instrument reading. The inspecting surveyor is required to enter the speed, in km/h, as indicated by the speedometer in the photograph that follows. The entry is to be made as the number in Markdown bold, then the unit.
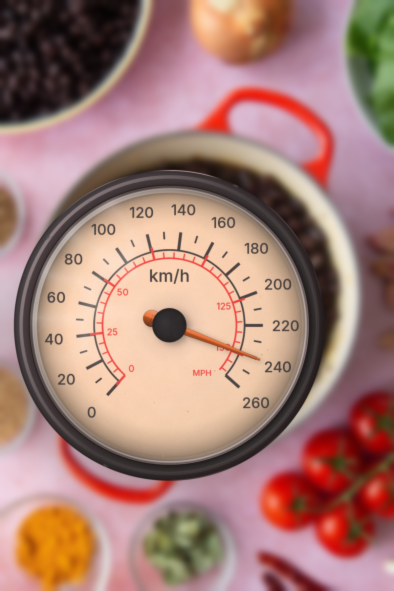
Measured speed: **240** km/h
